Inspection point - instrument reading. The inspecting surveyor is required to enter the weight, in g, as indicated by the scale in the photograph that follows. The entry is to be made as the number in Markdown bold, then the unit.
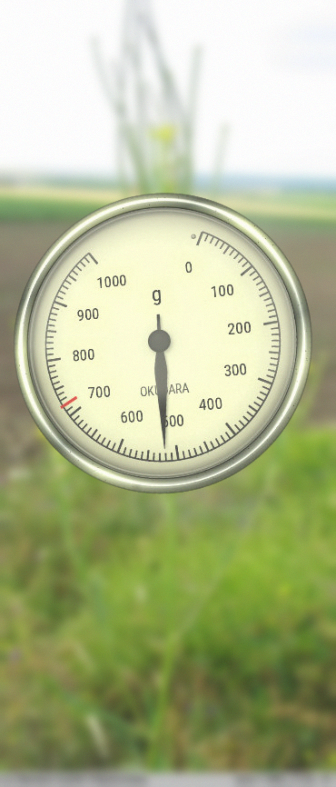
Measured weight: **520** g
